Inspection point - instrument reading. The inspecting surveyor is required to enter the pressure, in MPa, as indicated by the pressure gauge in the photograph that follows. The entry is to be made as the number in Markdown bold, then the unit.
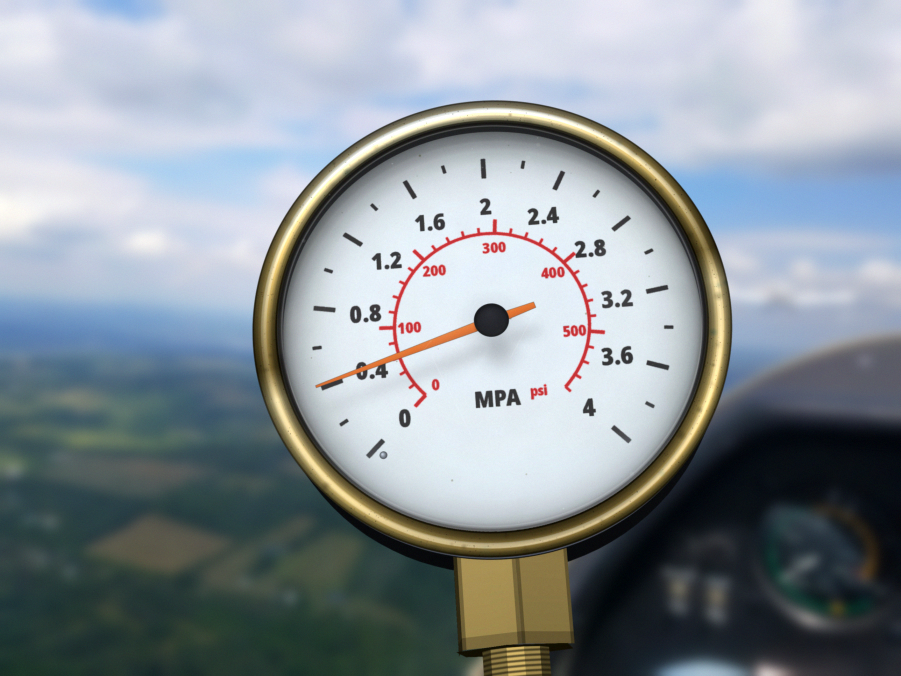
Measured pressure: **0.4** MPa
